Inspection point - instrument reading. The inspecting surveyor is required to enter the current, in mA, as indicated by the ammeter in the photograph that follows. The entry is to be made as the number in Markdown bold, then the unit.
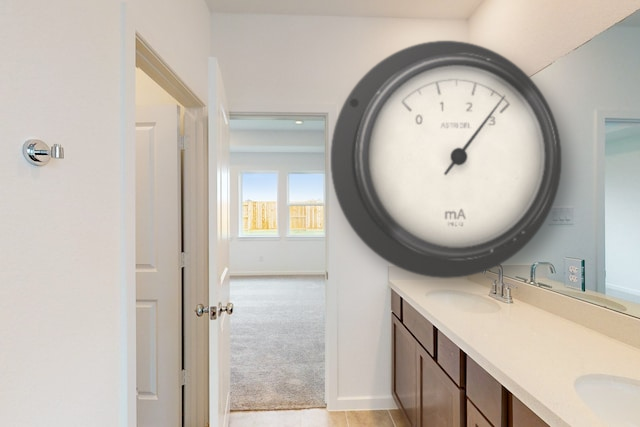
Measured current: **2.75** mA
